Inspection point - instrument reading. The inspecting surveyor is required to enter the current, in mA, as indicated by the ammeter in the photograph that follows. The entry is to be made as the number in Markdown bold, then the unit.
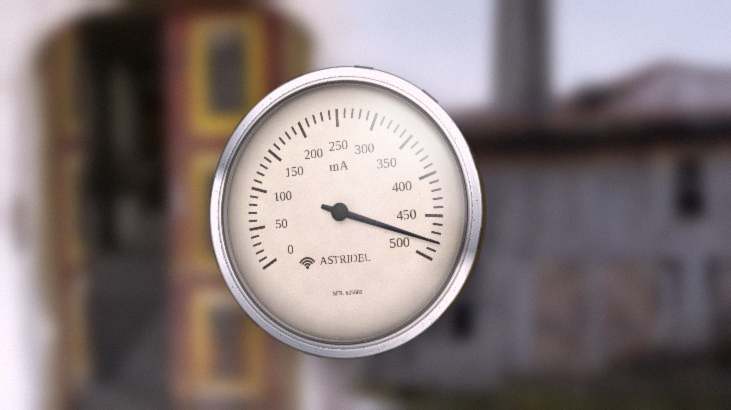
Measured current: **480** mA
